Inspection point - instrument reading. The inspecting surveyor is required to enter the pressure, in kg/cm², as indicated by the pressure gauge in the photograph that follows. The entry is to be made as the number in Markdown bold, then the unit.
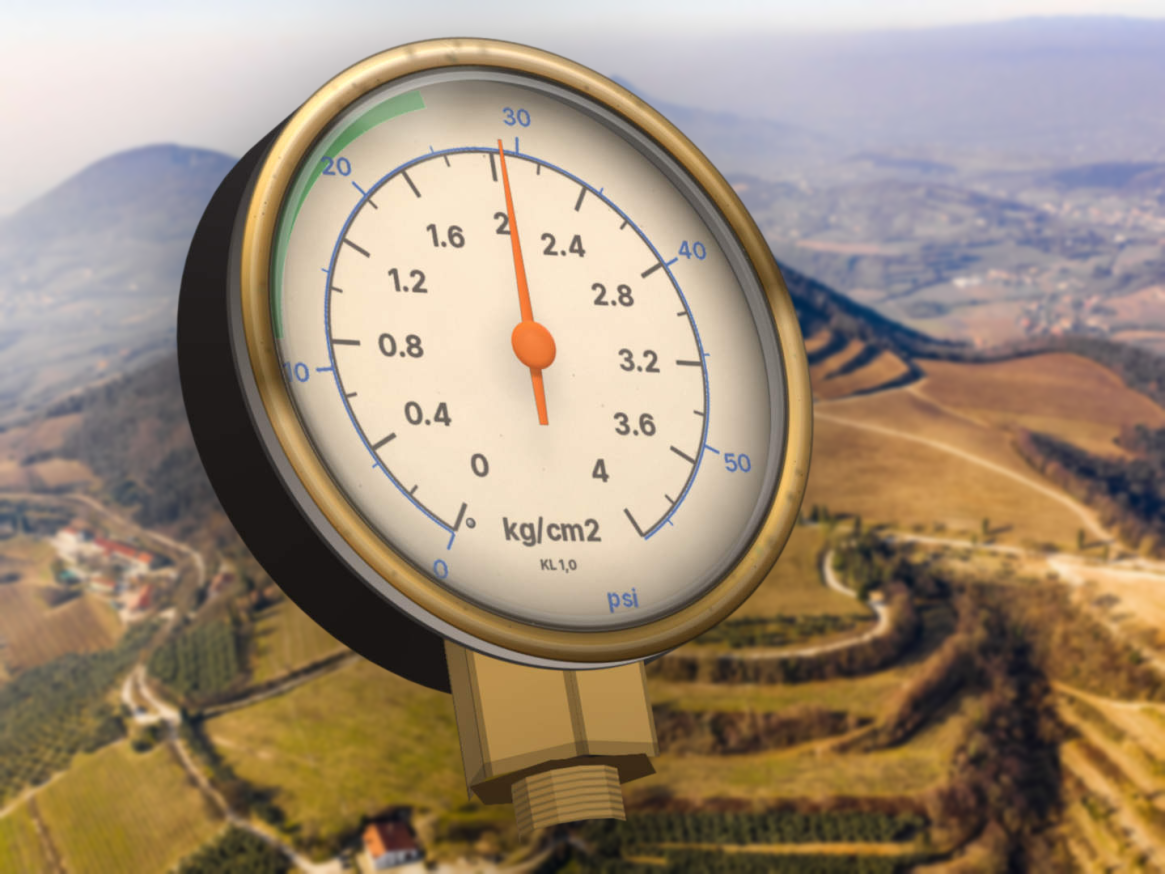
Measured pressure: **2** kg/cm²
